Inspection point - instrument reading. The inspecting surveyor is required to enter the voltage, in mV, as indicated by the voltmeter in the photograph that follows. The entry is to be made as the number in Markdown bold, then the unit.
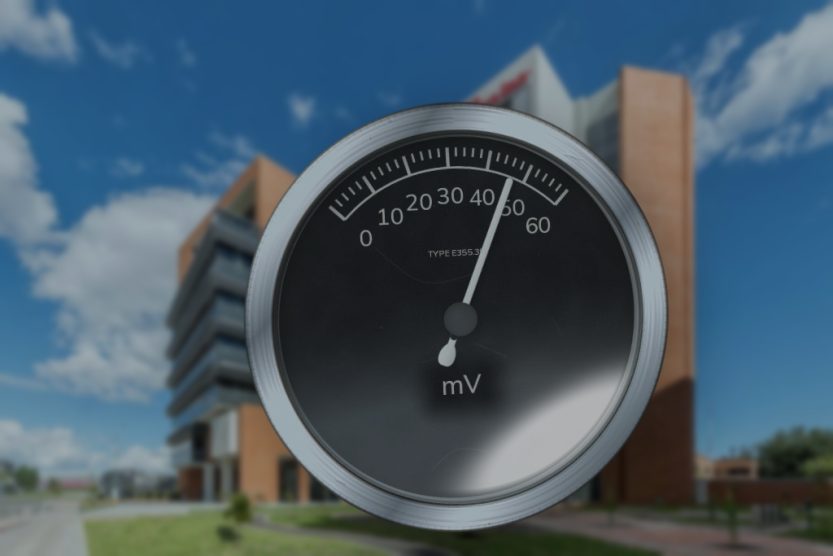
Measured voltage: **46** mV
